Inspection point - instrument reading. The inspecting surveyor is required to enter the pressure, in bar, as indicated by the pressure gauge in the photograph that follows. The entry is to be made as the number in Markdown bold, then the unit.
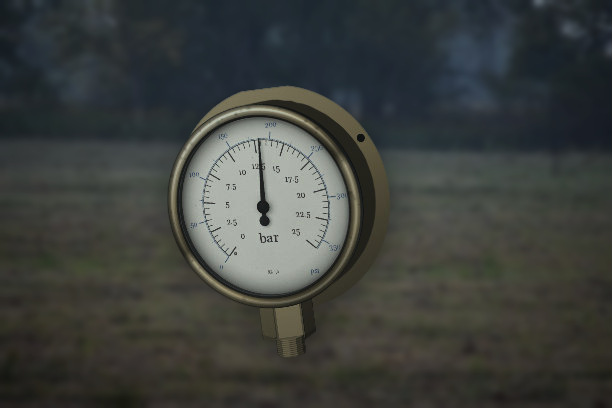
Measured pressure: **13** bar
